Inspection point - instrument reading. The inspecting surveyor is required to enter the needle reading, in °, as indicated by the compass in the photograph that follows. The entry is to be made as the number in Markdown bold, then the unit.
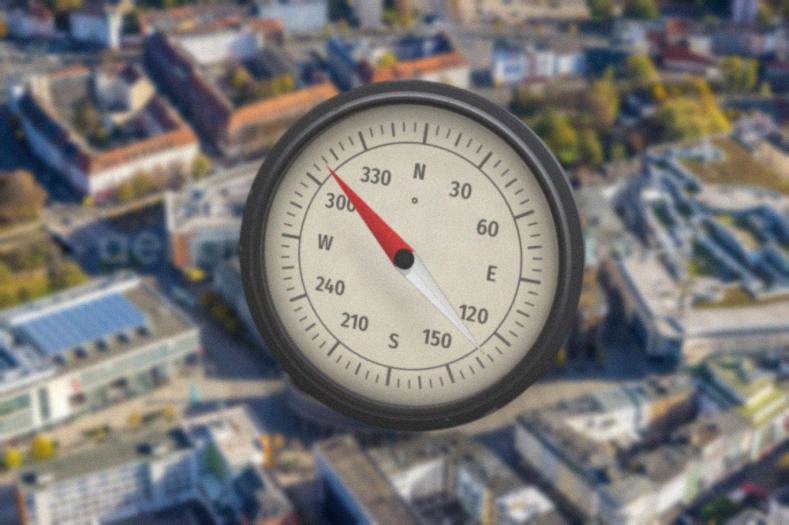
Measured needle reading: **310** °
